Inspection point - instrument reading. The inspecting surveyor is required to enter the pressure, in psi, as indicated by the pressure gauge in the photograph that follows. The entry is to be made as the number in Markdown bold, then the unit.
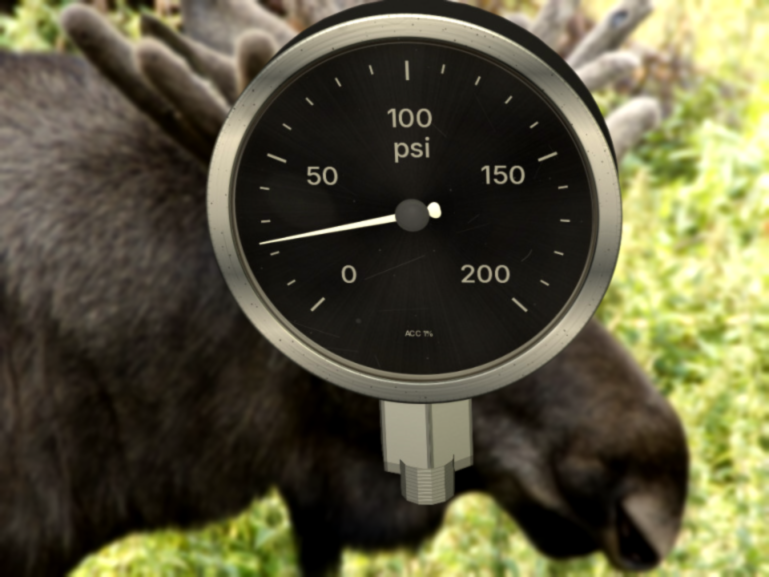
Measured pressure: **25** psi
